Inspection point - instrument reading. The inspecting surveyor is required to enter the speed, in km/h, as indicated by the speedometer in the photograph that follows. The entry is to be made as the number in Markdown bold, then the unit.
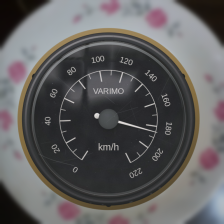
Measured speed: **185** km/h
